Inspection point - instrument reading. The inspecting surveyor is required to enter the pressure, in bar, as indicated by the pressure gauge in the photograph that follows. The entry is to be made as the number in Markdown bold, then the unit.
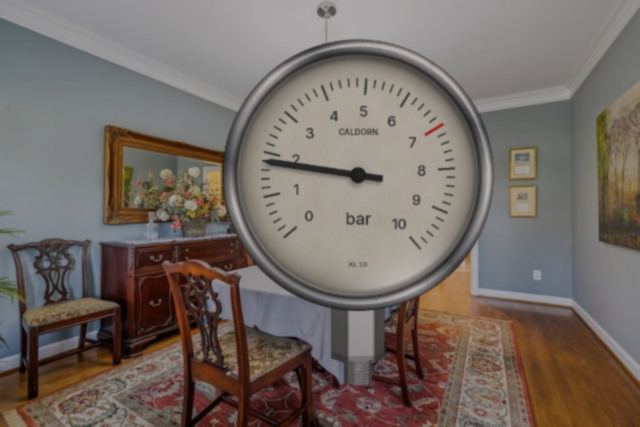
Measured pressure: **1.8** bar
